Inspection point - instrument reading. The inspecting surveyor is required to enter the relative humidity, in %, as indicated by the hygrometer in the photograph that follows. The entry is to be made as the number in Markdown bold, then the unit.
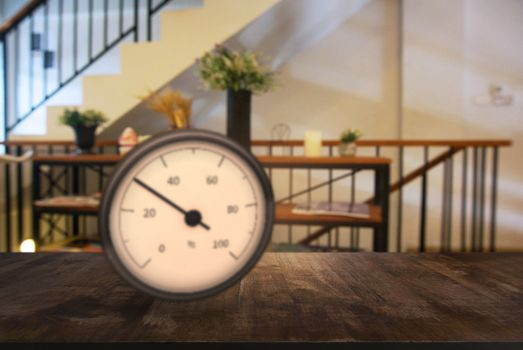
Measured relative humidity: **30** %
